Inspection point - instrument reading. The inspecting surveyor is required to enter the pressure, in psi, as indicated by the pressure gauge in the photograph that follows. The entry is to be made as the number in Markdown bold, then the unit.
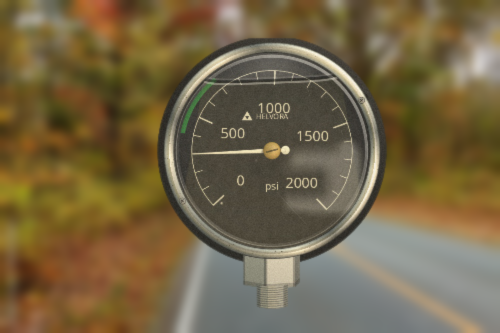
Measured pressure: **300** psi
